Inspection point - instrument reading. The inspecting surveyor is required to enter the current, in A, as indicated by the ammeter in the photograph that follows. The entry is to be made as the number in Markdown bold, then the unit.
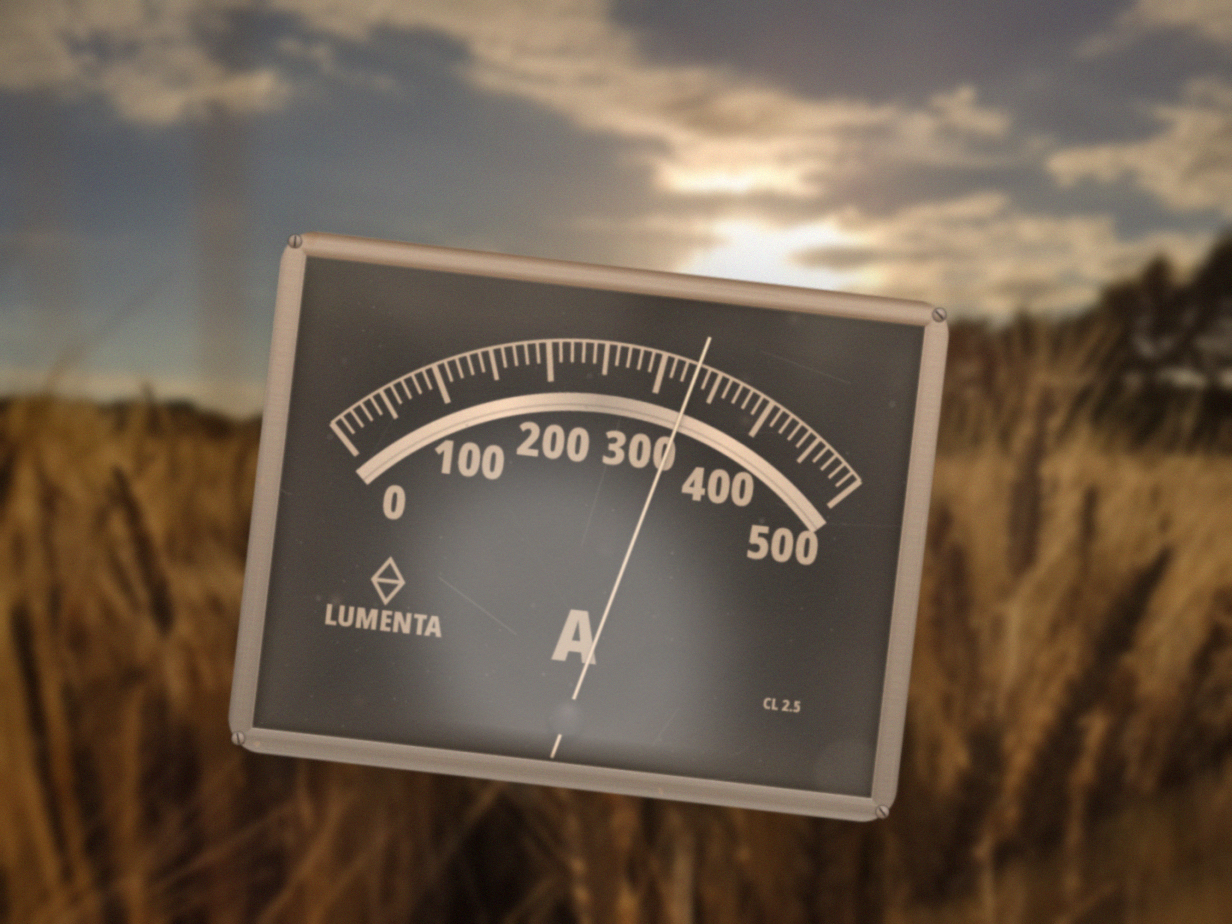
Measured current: **330** A
